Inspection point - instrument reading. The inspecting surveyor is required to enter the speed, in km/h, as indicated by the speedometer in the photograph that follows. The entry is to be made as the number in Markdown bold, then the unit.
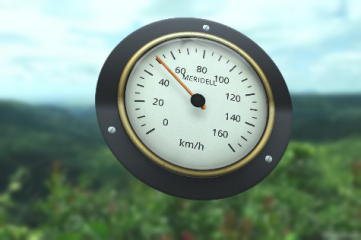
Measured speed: **50** km/h
